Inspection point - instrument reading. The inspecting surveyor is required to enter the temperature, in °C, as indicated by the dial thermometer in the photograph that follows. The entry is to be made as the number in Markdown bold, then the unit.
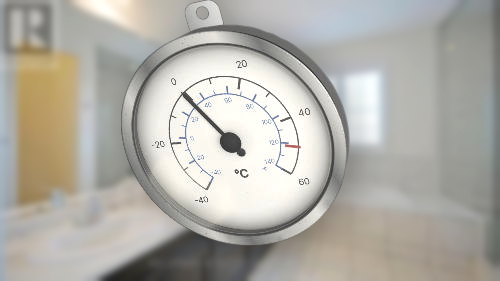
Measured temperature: **0** °C
